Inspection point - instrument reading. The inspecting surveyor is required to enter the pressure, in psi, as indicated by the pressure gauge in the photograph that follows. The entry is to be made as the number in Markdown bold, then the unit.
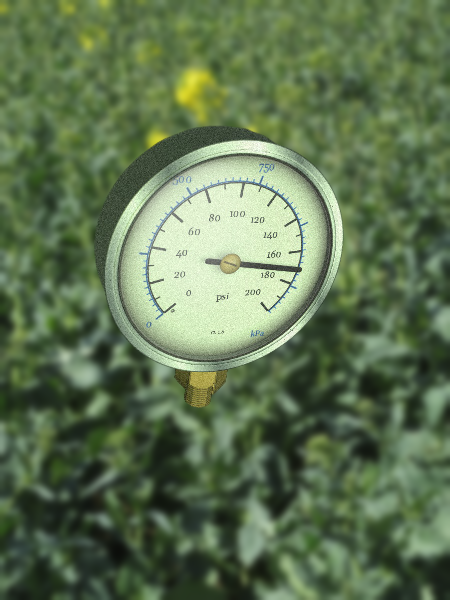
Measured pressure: **170** psi
